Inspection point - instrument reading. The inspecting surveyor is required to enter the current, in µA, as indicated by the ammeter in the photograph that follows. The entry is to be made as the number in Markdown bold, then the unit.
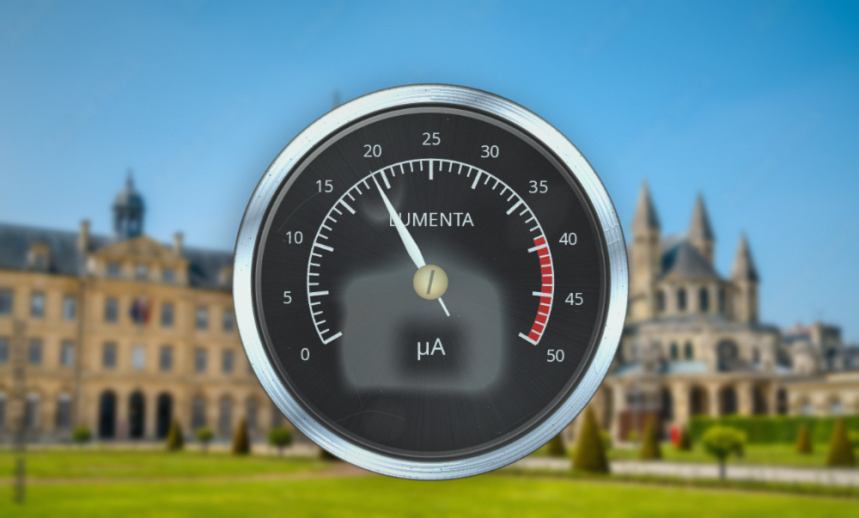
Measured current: **19** µA
